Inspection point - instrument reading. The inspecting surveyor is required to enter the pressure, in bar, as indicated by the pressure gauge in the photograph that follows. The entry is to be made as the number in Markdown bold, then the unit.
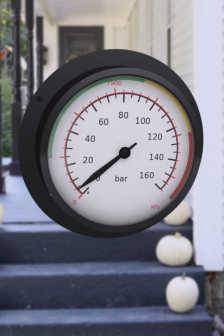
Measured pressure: **5** bar
